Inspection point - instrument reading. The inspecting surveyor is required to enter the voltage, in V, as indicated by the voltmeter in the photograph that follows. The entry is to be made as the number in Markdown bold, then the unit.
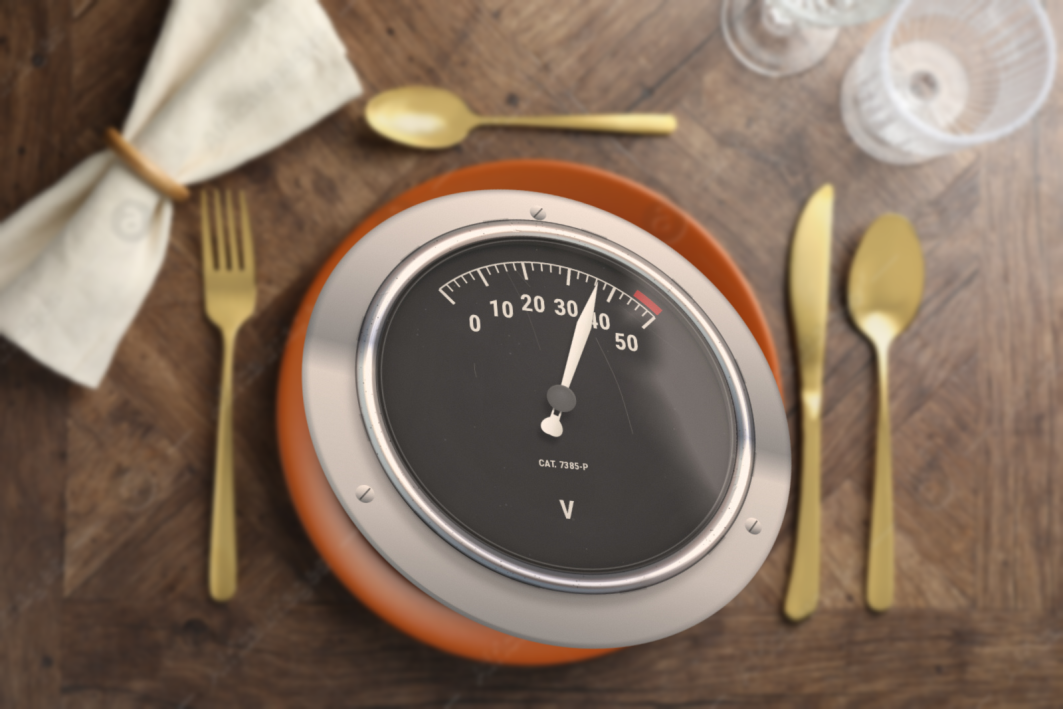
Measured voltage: **36** V
